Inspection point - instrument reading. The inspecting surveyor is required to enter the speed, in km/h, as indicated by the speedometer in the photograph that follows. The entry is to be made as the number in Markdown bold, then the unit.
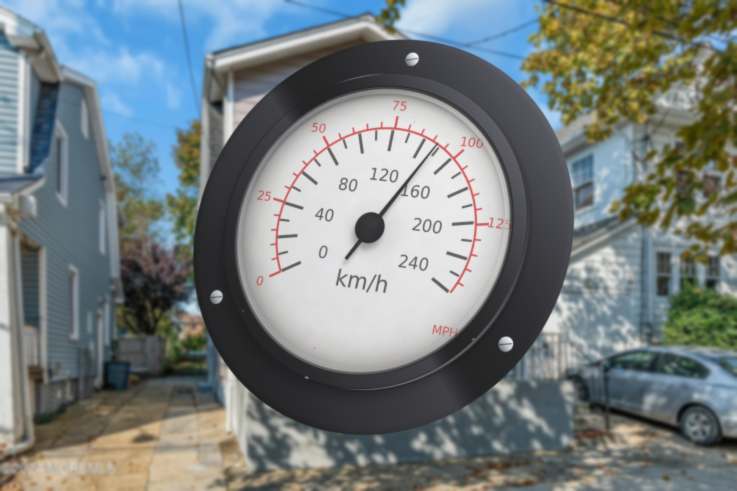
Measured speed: **150** km/h
